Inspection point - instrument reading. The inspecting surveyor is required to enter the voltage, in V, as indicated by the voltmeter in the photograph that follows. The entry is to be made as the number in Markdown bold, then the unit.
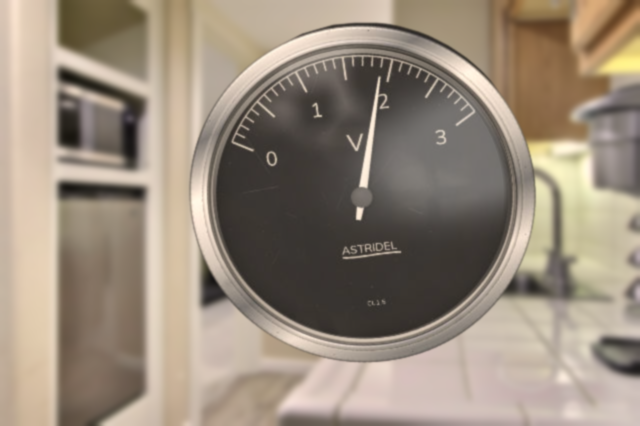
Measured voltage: **1.9** V
